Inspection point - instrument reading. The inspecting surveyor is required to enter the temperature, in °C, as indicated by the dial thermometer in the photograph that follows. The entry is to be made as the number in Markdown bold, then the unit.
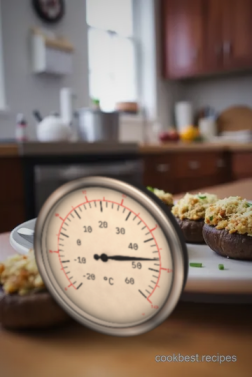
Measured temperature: **46** °C
